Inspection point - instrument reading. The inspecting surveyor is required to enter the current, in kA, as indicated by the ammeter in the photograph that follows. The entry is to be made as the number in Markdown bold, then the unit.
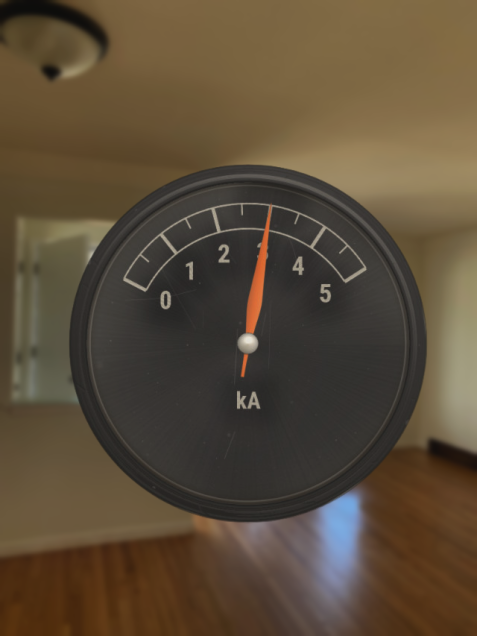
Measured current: **3** kA
